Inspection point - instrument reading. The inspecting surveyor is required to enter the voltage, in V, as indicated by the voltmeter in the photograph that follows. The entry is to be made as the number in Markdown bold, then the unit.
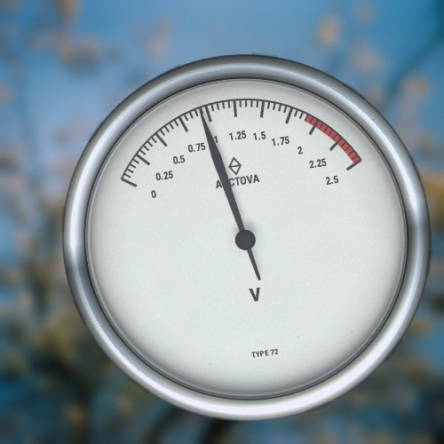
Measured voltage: **0.95** V
